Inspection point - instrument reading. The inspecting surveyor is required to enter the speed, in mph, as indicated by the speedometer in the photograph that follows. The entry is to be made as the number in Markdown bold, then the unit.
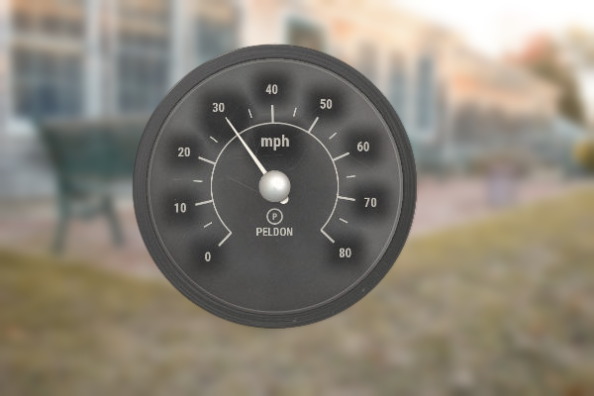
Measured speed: **30** mph
